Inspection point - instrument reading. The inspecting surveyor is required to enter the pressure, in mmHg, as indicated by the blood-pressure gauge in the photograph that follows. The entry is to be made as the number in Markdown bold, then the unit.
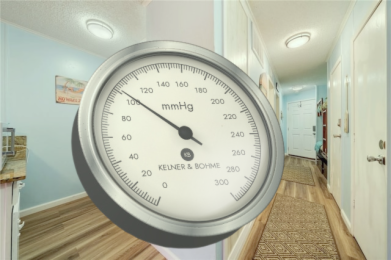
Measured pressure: **100** mmHg
